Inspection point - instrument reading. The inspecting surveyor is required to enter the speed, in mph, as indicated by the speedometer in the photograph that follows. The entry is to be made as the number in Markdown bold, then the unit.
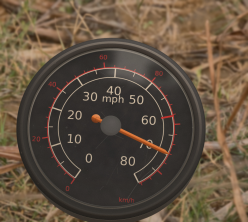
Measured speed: **70** mph
